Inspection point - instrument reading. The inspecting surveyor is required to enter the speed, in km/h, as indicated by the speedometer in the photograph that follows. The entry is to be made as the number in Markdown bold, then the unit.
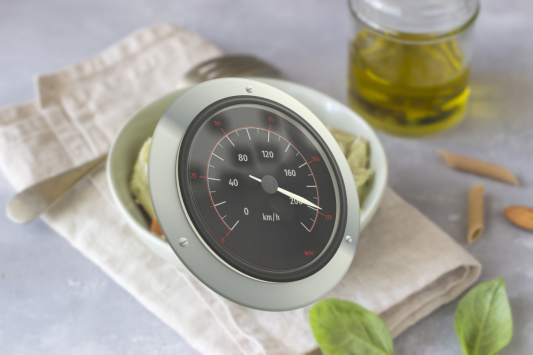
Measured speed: **200** km/h
